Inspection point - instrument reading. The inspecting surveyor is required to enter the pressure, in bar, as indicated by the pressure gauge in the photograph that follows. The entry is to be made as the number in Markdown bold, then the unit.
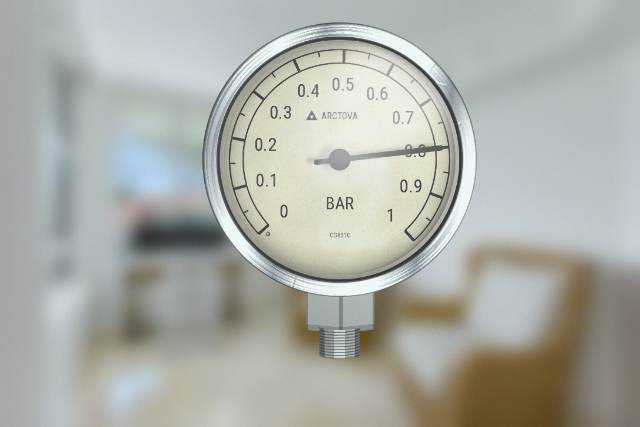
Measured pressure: **0.8** bar
